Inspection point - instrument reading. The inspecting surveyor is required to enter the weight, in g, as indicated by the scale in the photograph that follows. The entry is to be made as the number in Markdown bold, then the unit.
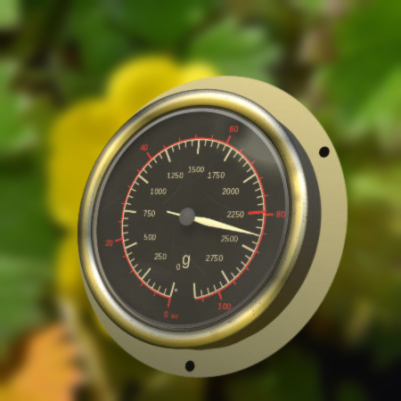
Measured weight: **2400** g
